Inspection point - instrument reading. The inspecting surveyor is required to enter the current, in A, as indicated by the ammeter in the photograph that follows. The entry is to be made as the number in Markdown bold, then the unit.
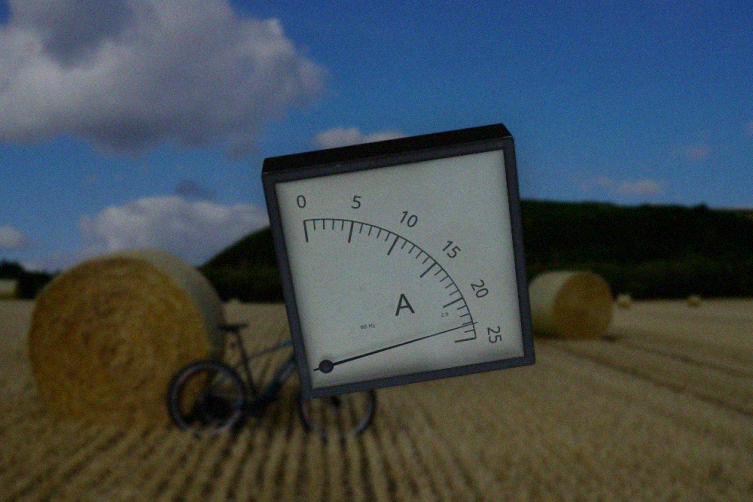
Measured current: **23** A
